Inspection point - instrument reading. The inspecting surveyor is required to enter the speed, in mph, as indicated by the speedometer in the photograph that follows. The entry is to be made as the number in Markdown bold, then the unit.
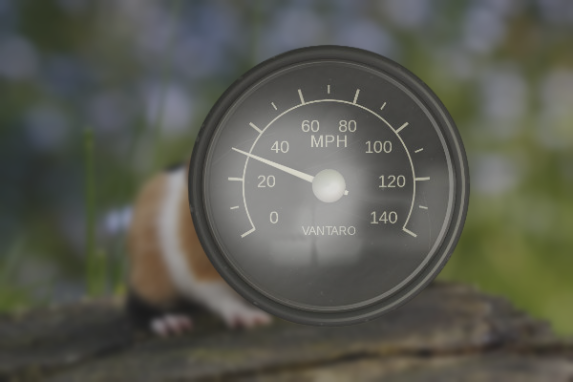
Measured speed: **30** mph
